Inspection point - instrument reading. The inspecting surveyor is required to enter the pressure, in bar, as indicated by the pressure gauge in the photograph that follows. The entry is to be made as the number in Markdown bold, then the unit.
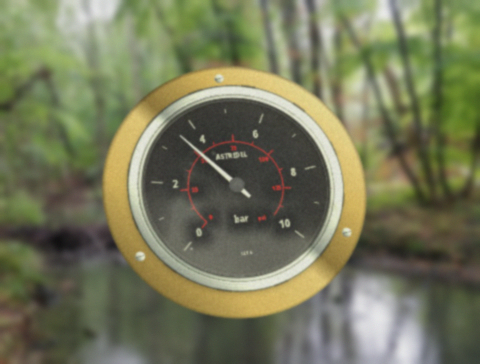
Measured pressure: **3.5** bar
